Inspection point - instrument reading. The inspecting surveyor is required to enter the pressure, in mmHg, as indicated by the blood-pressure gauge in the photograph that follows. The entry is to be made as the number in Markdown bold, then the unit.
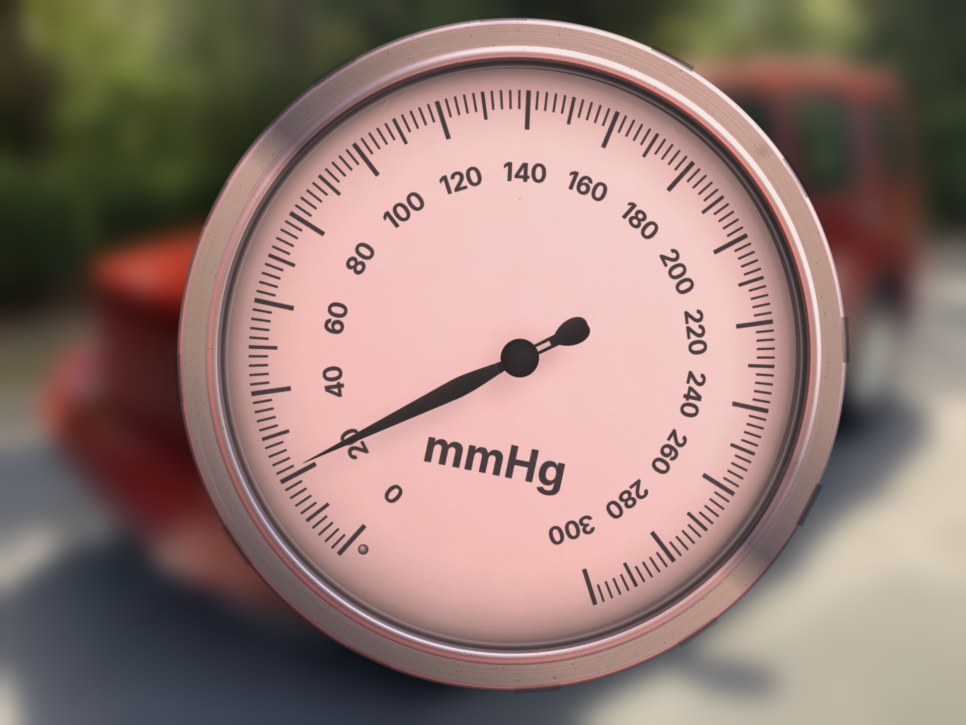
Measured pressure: **22** mmHg
